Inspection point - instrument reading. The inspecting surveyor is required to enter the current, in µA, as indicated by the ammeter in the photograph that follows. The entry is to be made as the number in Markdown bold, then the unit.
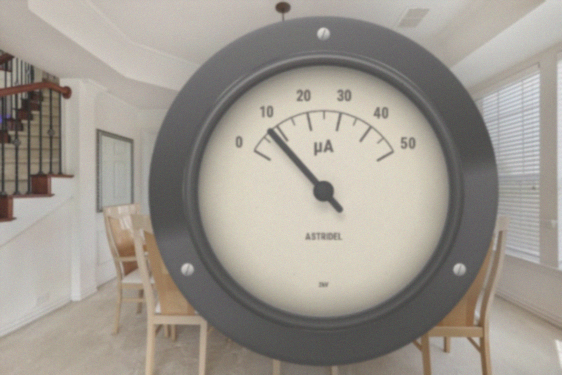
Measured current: **7.5** µA
